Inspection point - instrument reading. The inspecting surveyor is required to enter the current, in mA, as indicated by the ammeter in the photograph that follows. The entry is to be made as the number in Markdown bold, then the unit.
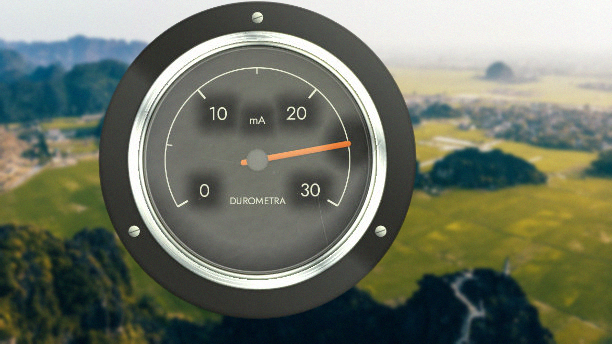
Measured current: **25** mA
